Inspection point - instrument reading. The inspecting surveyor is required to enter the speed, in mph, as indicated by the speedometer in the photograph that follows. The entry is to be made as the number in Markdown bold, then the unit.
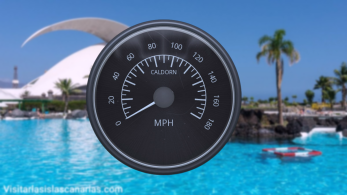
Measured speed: **0** mph
